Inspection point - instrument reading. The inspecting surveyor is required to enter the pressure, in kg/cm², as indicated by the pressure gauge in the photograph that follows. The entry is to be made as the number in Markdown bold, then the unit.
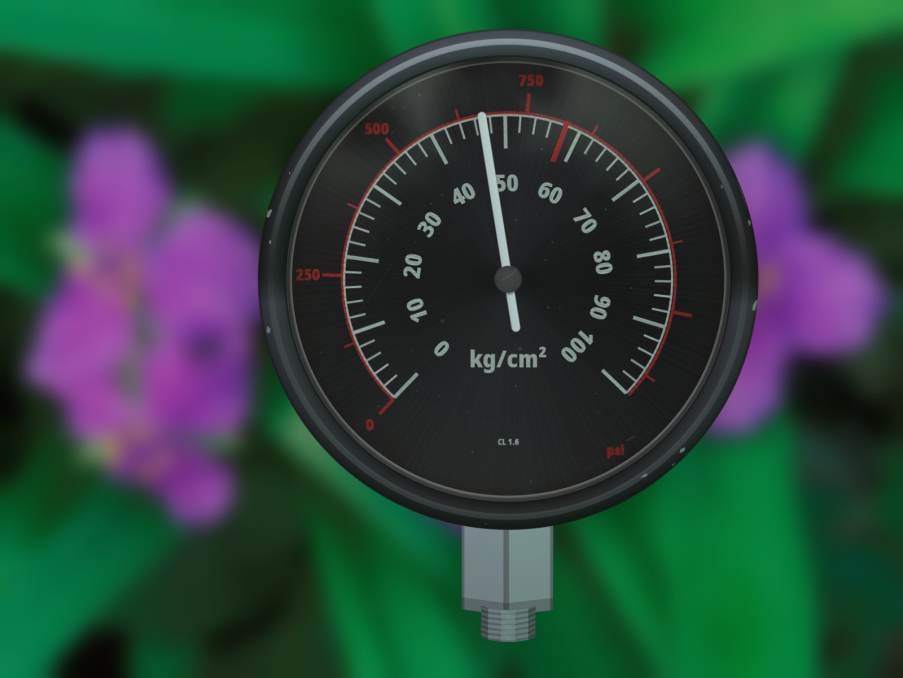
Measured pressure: **47** kg/cm²
